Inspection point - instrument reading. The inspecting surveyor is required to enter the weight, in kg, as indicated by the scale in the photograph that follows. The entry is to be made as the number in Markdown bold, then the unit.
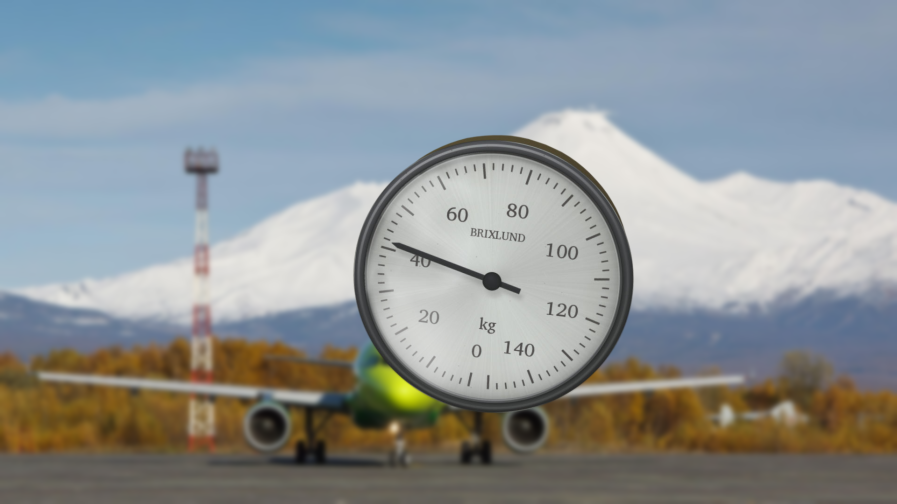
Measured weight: **42** kg
